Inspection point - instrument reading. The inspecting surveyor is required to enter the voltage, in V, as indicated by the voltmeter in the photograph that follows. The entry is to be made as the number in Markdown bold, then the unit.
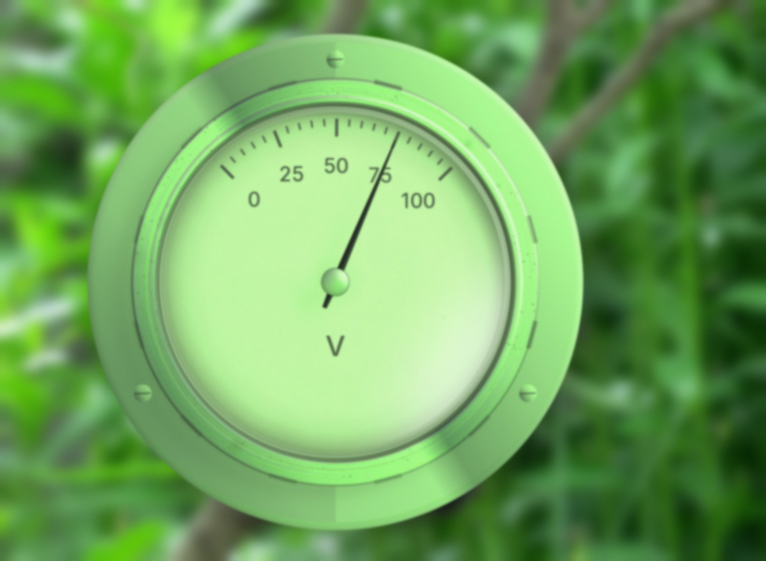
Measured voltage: **75** V
